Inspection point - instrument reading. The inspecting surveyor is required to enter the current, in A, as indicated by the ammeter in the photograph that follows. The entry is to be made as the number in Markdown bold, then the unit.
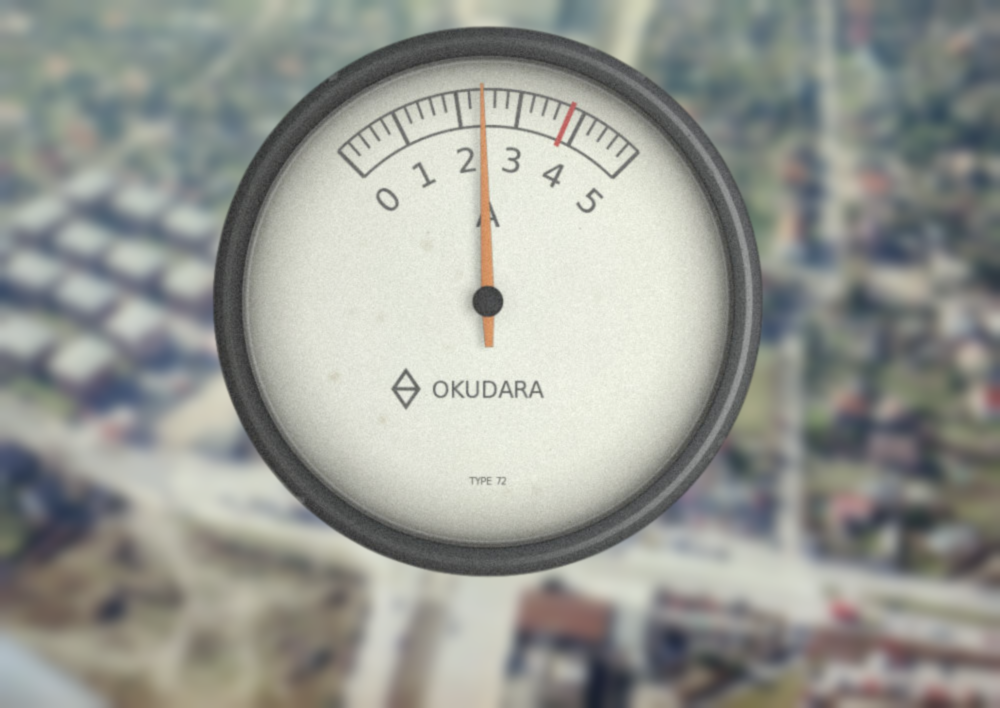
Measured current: **2.4** A
